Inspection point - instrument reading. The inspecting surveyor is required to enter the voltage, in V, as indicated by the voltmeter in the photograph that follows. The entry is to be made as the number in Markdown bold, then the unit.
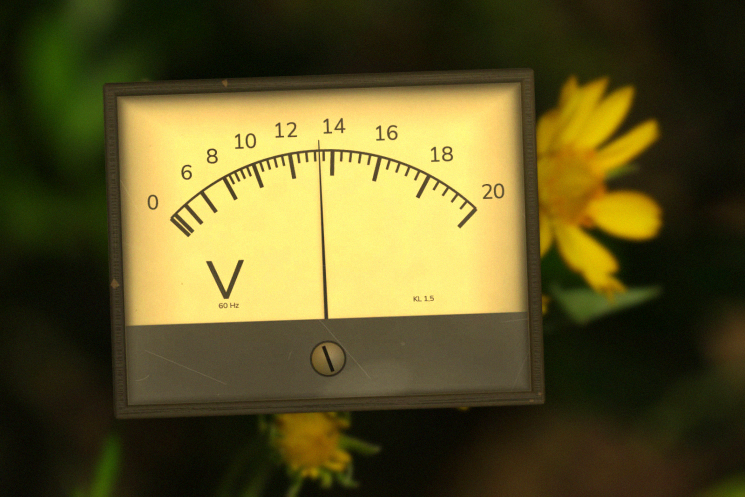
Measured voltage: **13.4** V
